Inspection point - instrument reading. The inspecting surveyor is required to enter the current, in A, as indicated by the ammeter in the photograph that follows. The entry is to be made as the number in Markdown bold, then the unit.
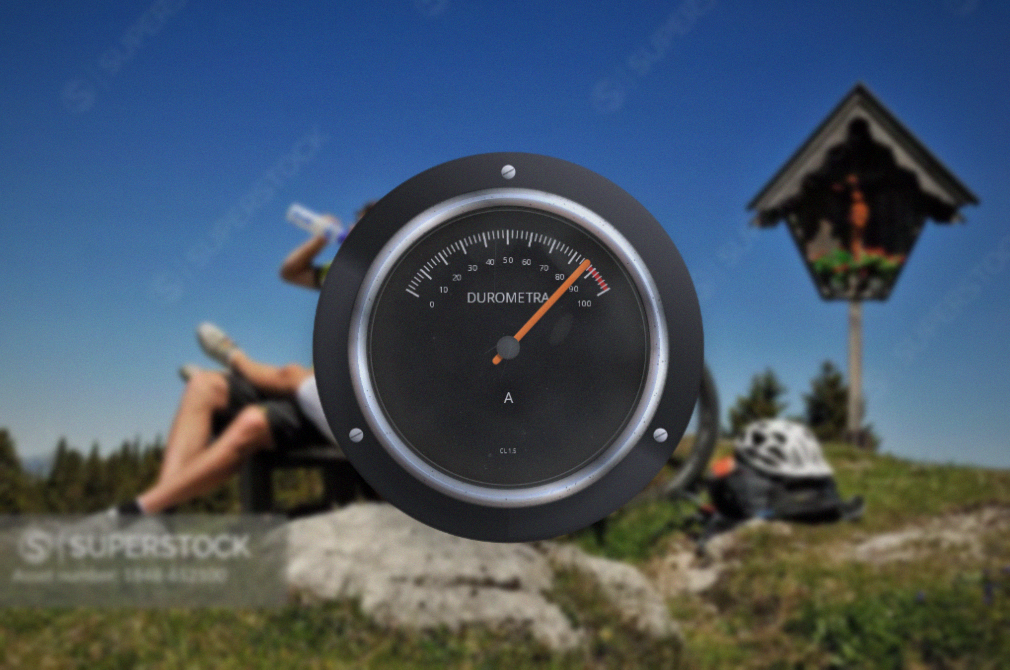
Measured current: **86** A
